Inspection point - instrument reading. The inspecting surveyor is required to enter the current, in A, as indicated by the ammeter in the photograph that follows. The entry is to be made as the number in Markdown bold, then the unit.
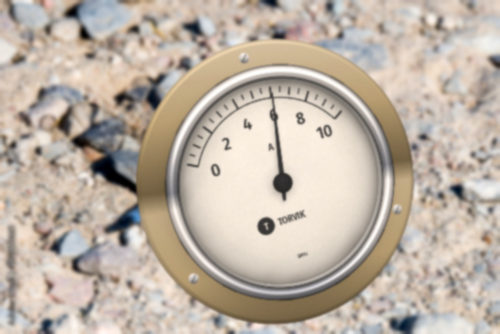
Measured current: **6** A
